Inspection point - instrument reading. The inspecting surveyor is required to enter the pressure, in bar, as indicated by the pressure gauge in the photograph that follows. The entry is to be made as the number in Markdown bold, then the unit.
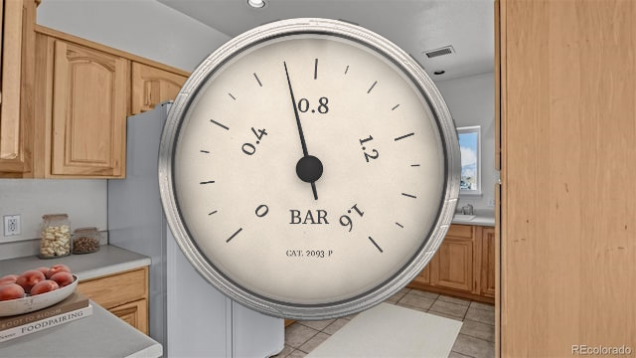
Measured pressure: **0.7** bar
